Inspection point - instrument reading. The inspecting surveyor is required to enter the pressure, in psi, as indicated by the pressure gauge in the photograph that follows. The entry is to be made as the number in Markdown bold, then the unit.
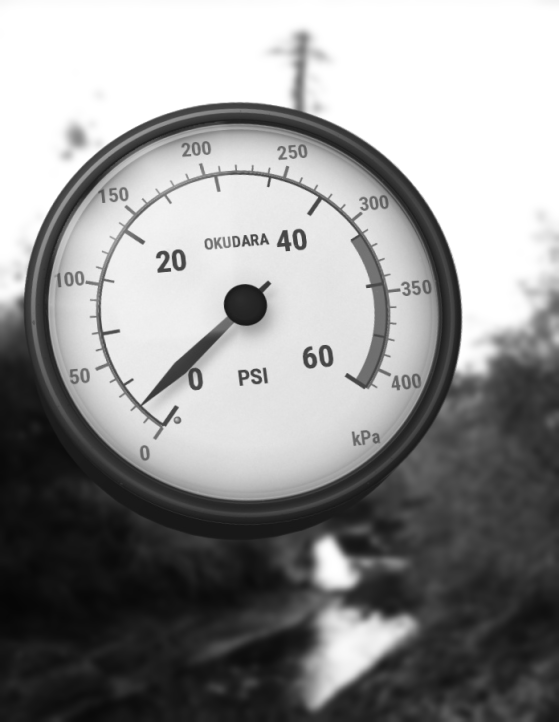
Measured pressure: **2.5** psi
